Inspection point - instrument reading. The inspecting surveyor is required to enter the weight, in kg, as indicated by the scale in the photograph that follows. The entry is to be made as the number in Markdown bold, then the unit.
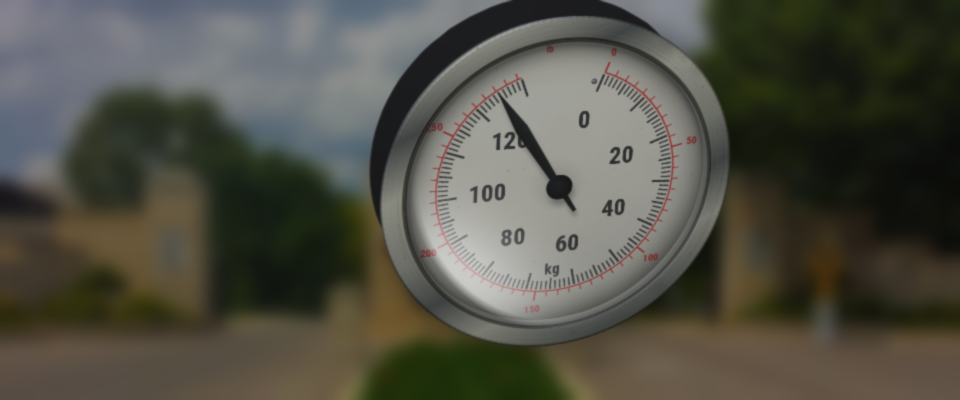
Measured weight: **125** kg
